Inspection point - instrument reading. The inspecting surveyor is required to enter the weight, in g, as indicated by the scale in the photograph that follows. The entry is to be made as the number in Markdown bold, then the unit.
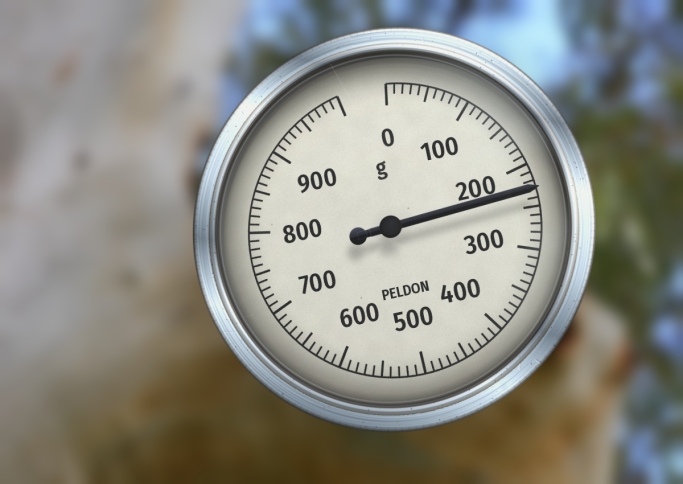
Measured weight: **230** g
